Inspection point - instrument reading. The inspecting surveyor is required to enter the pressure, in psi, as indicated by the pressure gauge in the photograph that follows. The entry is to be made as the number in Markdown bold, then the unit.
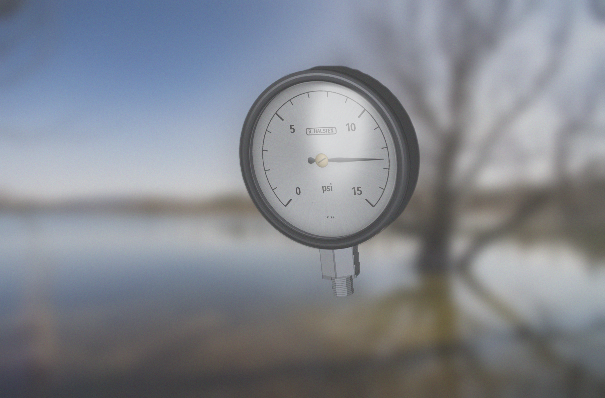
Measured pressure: **12.5** psi
